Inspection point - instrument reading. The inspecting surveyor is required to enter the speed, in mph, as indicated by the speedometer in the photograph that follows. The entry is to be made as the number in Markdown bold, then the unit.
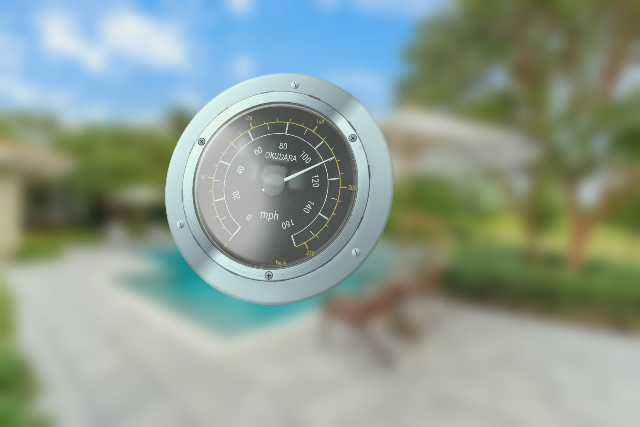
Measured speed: **110** mph
